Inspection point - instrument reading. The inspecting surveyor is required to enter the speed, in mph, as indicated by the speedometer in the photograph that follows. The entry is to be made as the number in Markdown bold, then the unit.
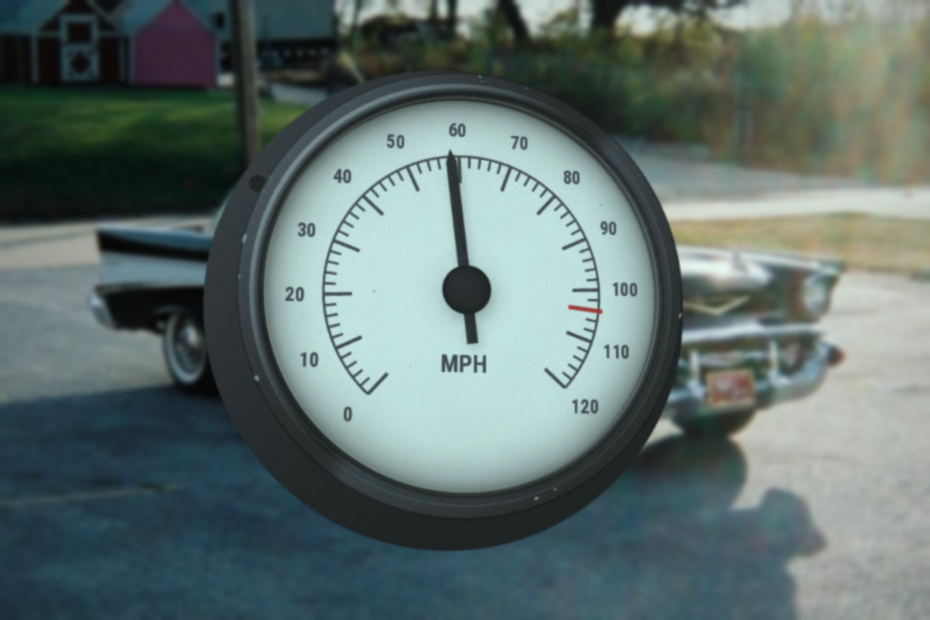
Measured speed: **58** mph
